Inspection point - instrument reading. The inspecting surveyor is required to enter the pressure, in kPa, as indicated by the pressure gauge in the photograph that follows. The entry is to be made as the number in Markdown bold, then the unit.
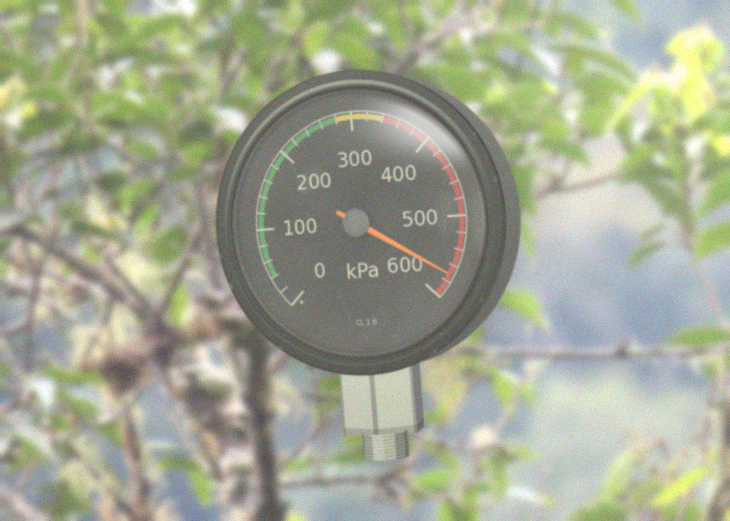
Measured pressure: **570** kPa
